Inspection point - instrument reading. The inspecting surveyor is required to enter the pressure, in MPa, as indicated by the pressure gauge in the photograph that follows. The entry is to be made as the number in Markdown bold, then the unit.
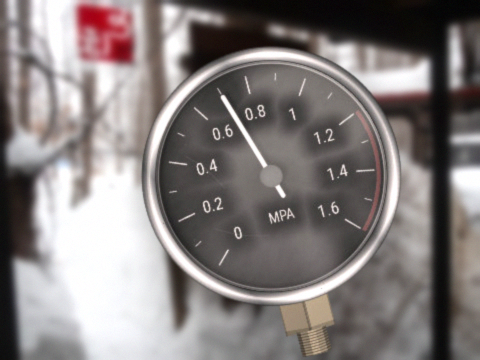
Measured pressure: **0.7** MPa
